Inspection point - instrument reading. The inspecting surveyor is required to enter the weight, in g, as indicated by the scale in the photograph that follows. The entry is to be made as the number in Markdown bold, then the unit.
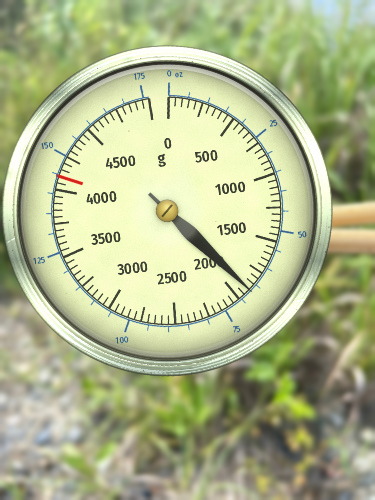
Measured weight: **1900** g
